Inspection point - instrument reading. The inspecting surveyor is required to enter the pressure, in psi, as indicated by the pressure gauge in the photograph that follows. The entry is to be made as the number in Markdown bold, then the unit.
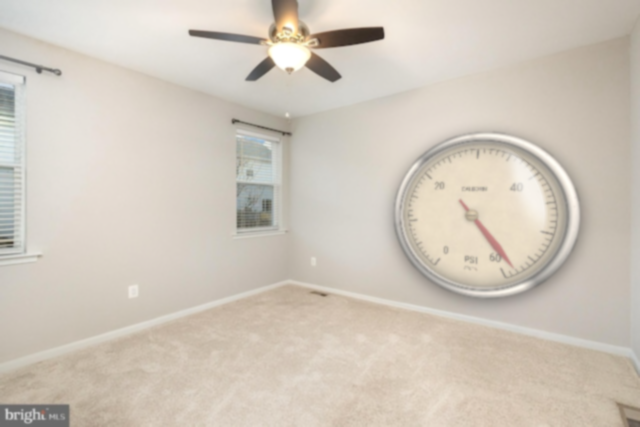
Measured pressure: **58** psi
